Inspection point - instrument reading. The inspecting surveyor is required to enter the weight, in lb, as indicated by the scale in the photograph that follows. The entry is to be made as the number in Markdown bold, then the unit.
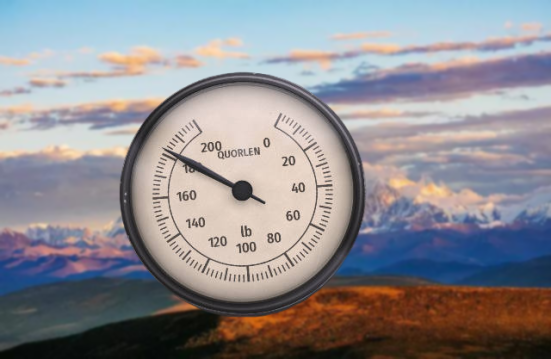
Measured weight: **182** lb
